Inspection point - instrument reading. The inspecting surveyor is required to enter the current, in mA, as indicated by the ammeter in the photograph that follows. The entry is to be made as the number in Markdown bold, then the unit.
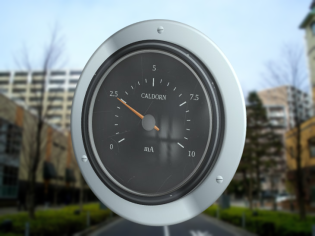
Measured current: **2.5** mA
